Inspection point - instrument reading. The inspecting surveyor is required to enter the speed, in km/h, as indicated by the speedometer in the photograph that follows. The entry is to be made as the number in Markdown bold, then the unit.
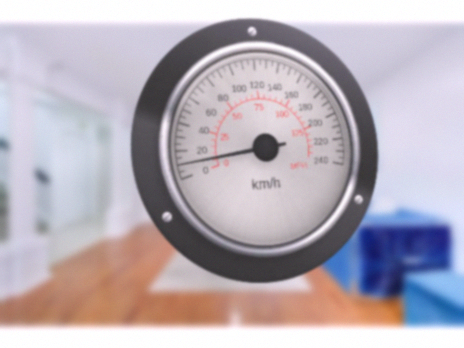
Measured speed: **10** km/h
